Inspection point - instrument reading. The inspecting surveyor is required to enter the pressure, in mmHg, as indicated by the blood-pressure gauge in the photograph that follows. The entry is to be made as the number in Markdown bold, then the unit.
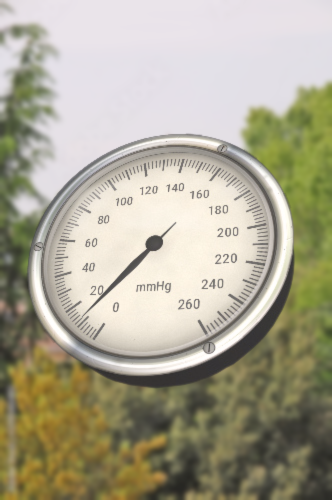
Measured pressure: **10** mmHg
